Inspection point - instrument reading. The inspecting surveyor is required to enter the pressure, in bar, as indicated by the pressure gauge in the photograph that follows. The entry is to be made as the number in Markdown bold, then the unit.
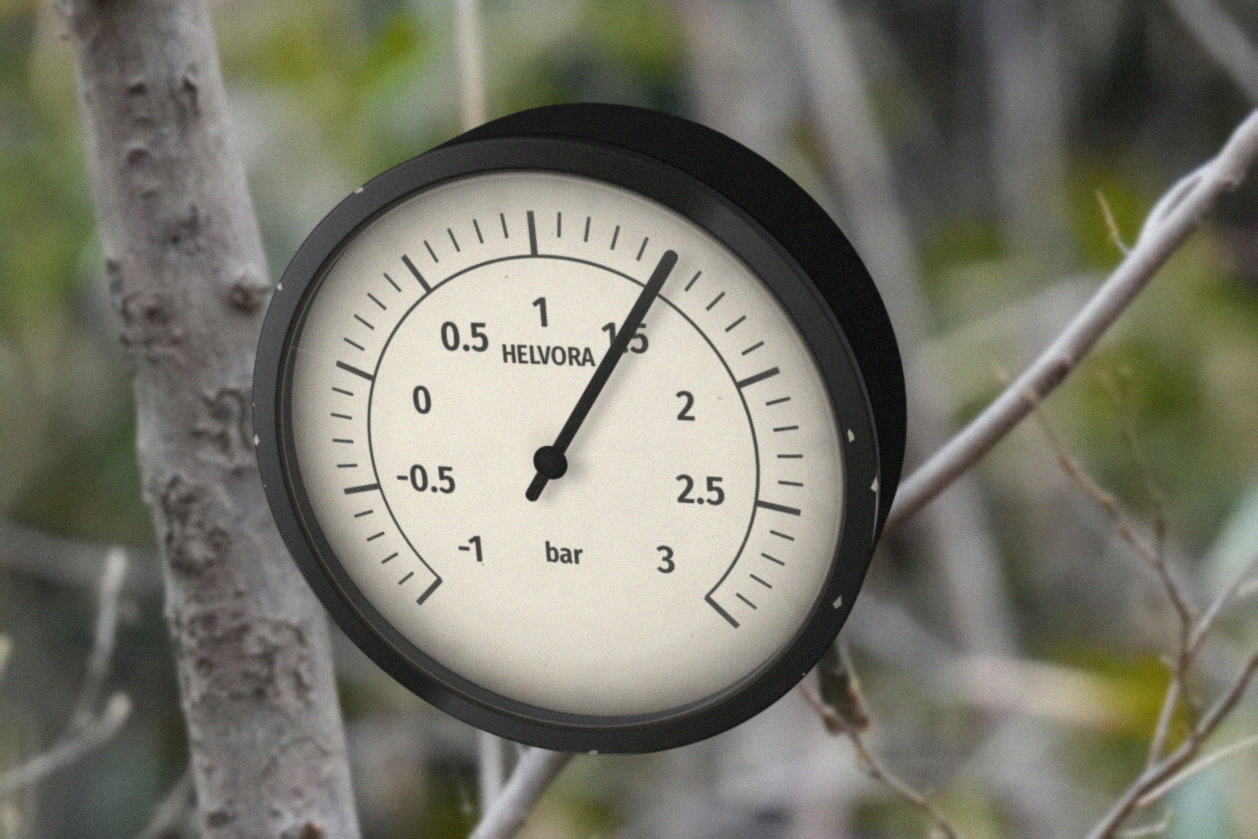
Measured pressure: **1.5** bar
